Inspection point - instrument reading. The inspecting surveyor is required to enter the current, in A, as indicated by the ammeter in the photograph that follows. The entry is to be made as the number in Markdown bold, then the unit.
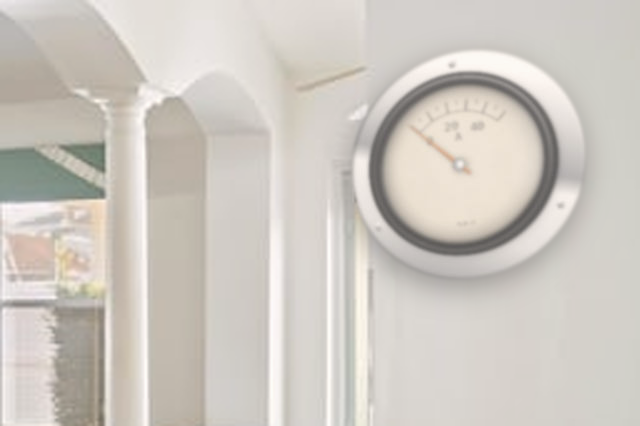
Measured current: **0** A
